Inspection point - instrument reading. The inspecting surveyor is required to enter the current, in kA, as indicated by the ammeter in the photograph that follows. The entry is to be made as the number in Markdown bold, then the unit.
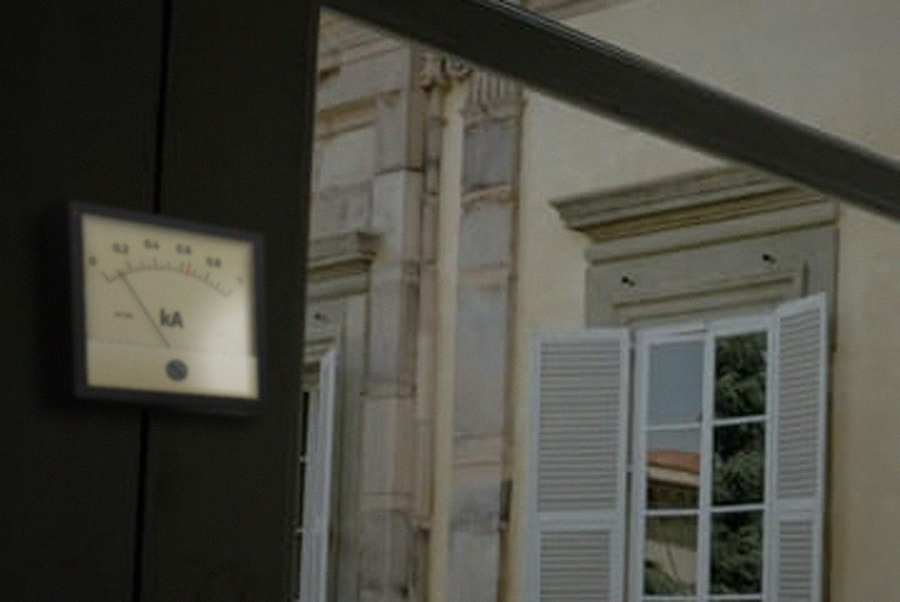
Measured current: **0.1** kA
